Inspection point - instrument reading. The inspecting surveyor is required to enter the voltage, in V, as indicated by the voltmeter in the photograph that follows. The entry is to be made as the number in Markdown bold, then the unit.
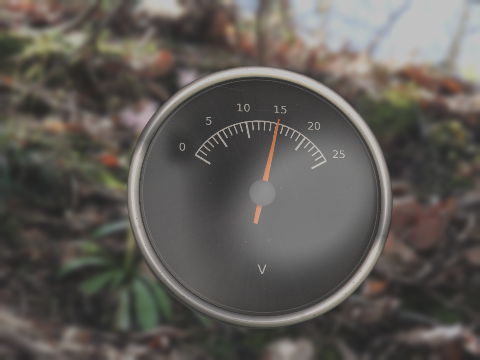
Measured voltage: **15** V
